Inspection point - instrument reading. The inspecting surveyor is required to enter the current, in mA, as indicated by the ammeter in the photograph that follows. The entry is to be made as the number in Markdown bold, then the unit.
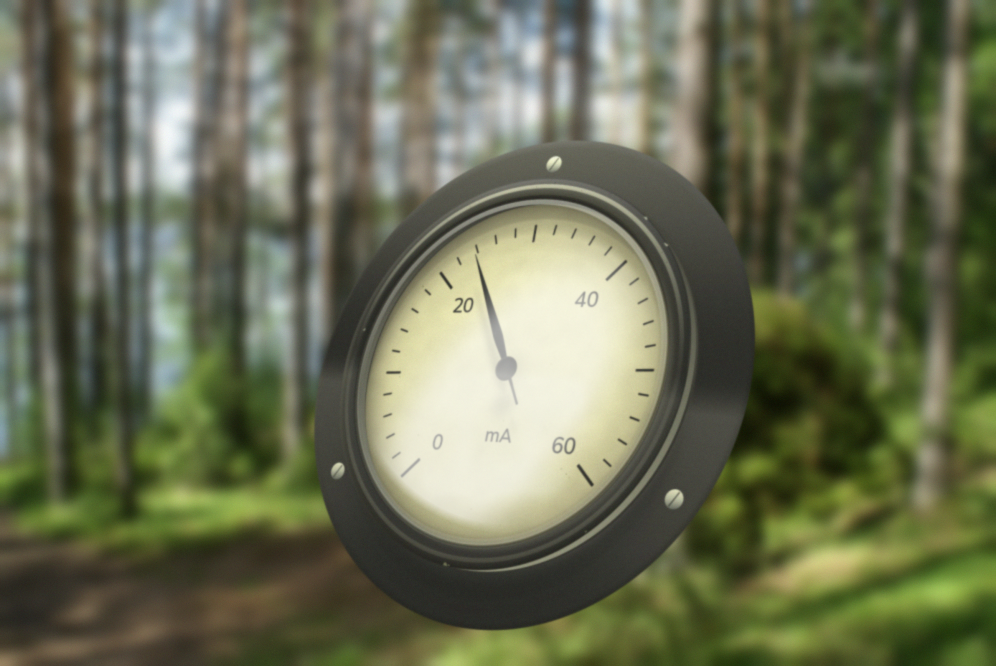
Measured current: **24** mA
